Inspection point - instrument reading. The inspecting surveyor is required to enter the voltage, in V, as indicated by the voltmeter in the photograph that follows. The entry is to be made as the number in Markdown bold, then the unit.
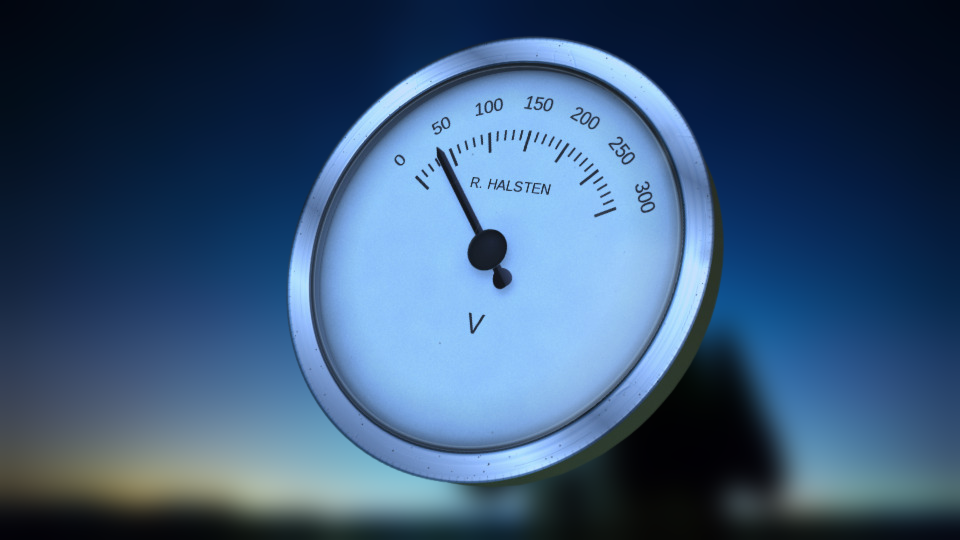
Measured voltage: **40** V
